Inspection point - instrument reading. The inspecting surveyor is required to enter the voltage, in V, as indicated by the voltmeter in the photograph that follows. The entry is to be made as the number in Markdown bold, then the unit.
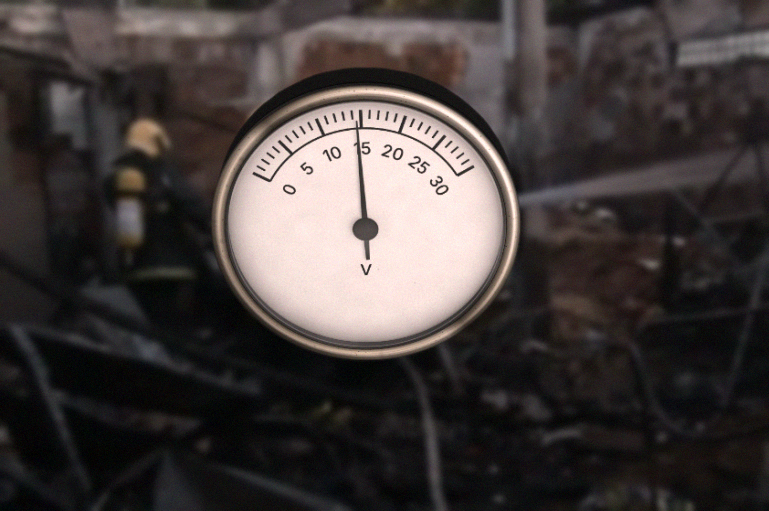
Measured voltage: **14.5** V
